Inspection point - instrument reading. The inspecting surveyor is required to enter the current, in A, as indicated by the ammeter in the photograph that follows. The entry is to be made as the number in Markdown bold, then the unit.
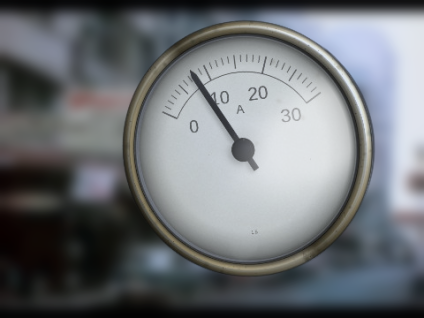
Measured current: **8** A
